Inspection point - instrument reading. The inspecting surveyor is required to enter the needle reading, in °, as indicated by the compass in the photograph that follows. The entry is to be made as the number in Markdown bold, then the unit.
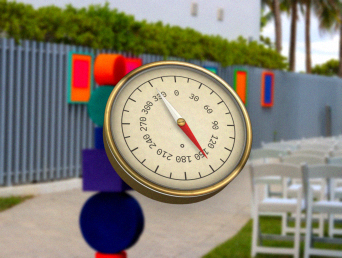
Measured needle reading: **150** °
